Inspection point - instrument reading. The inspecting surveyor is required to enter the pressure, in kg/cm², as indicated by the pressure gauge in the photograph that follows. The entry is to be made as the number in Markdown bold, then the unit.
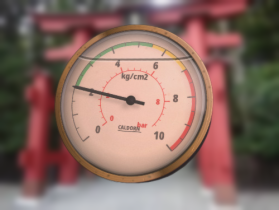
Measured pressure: **2** kg/cm²
